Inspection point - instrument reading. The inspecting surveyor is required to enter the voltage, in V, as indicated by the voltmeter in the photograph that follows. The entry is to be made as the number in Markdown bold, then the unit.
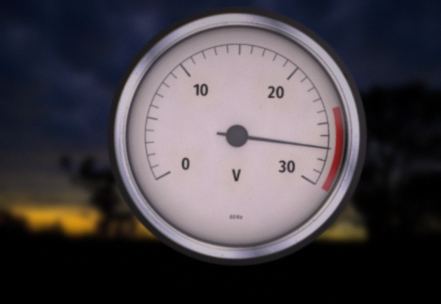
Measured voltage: **27** V
